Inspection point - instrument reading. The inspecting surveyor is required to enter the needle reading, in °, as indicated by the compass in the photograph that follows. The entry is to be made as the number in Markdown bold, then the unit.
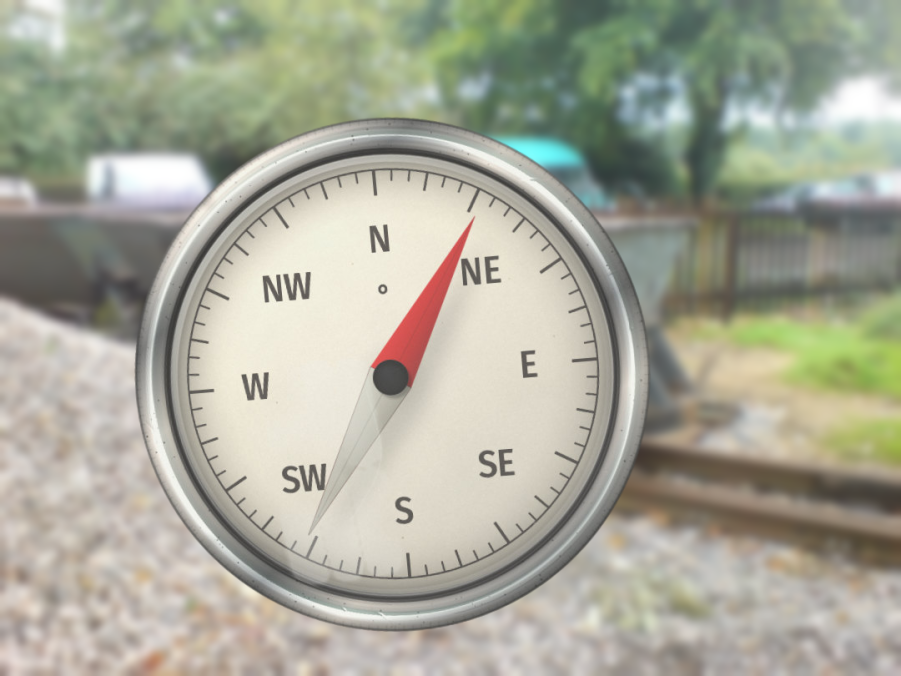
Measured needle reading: **32.5** °
